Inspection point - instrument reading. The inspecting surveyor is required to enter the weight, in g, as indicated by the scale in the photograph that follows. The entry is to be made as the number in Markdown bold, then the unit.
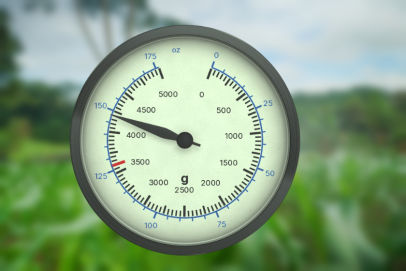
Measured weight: **4200** g
